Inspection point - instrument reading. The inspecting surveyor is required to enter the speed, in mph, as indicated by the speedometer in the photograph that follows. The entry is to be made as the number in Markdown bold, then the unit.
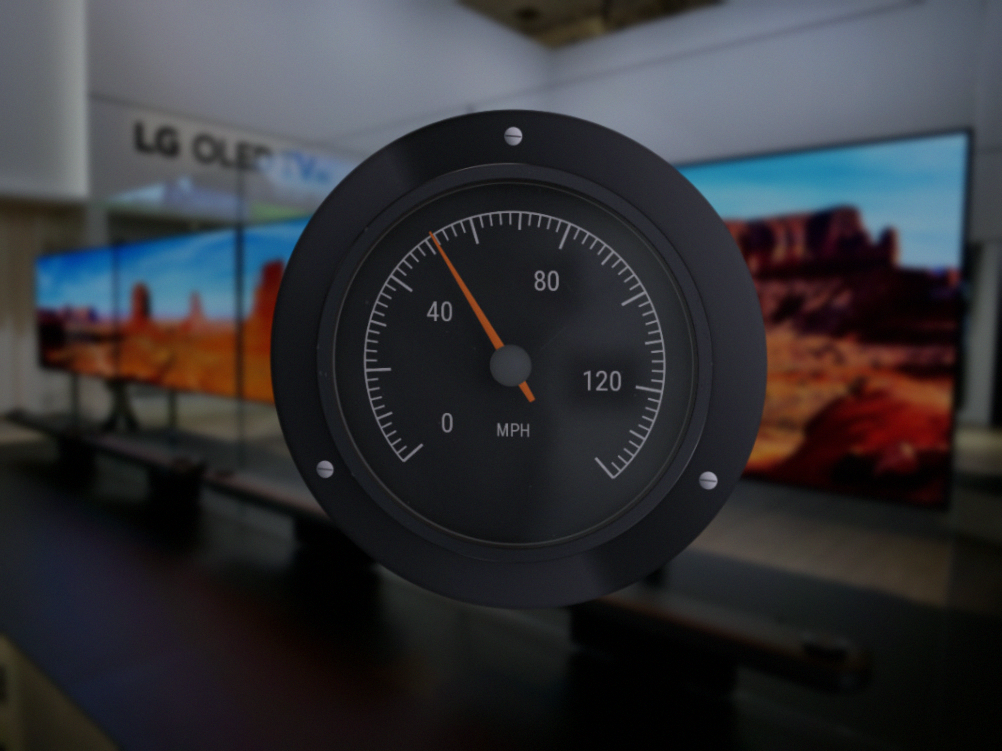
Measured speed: **52** mph
